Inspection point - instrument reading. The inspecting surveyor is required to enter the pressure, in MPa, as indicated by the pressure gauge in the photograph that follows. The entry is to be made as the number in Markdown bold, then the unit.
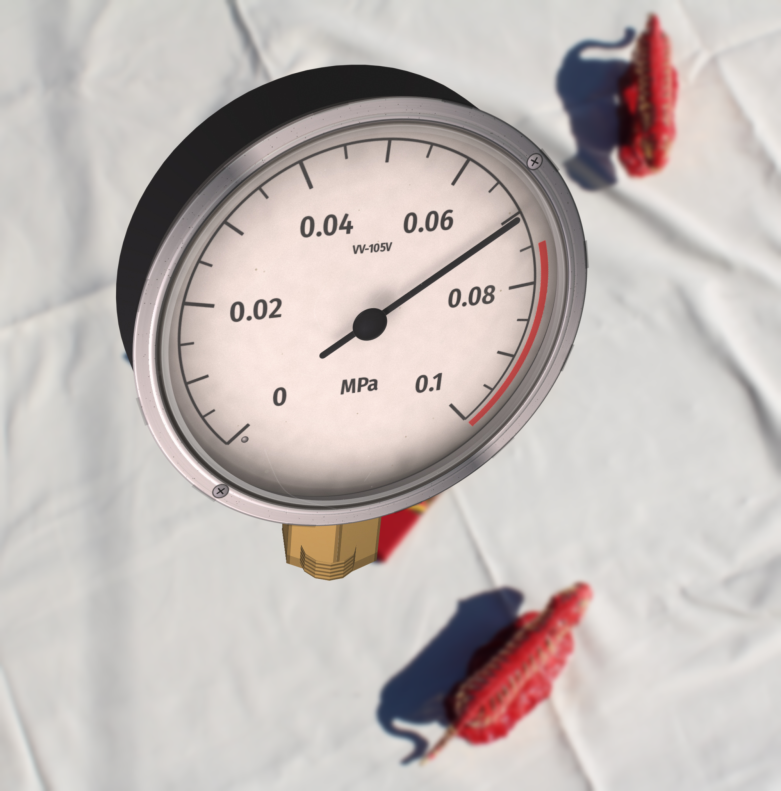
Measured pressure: **0.07** MPa
